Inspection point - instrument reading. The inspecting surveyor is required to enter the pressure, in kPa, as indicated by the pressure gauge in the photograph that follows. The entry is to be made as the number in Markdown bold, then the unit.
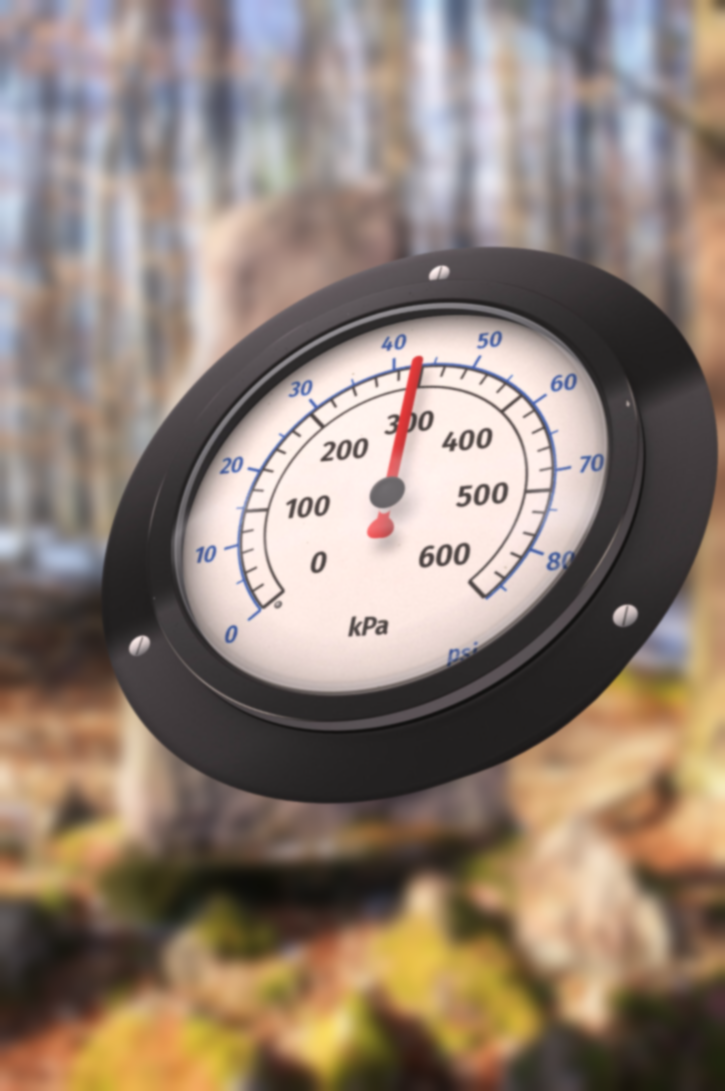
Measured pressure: **300** kPa
